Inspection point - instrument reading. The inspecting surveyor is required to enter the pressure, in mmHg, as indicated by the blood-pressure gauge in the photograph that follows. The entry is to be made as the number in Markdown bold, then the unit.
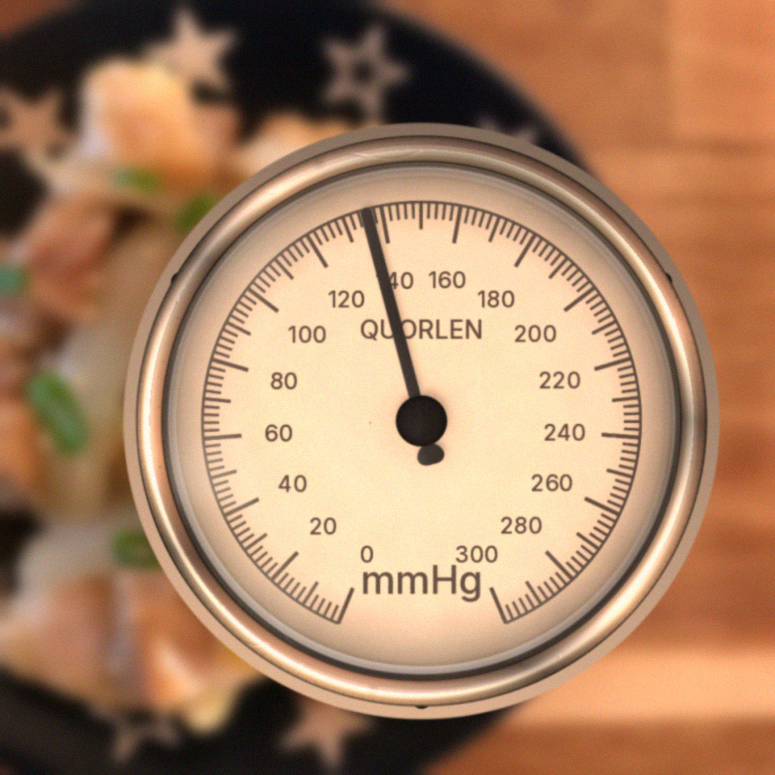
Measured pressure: **136** mmHg
